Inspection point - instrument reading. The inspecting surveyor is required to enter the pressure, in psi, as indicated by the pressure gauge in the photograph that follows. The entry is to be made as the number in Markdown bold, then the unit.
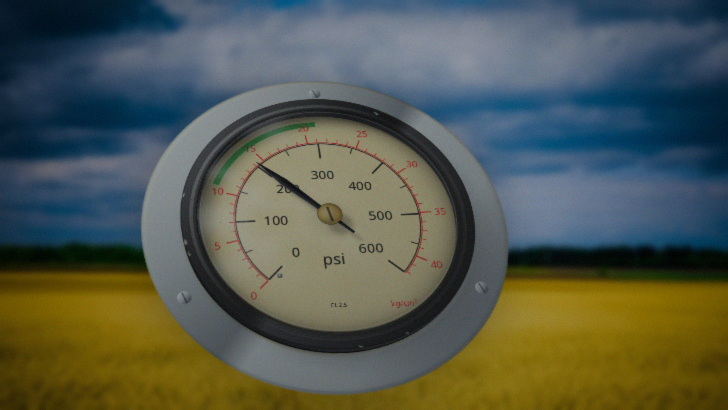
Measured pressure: **200** psi
